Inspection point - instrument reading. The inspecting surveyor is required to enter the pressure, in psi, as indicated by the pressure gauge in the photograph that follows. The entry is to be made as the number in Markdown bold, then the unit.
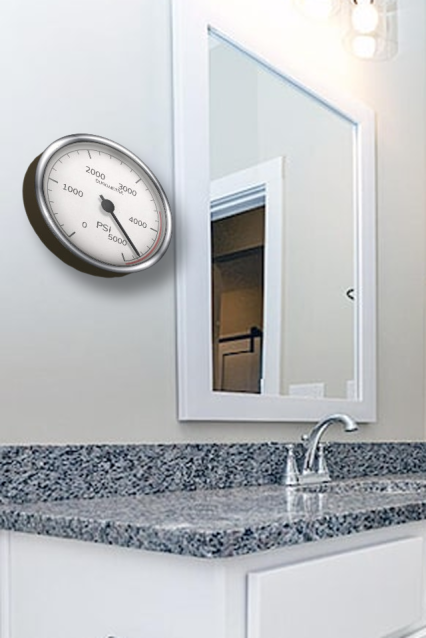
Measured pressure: **4700** psi
